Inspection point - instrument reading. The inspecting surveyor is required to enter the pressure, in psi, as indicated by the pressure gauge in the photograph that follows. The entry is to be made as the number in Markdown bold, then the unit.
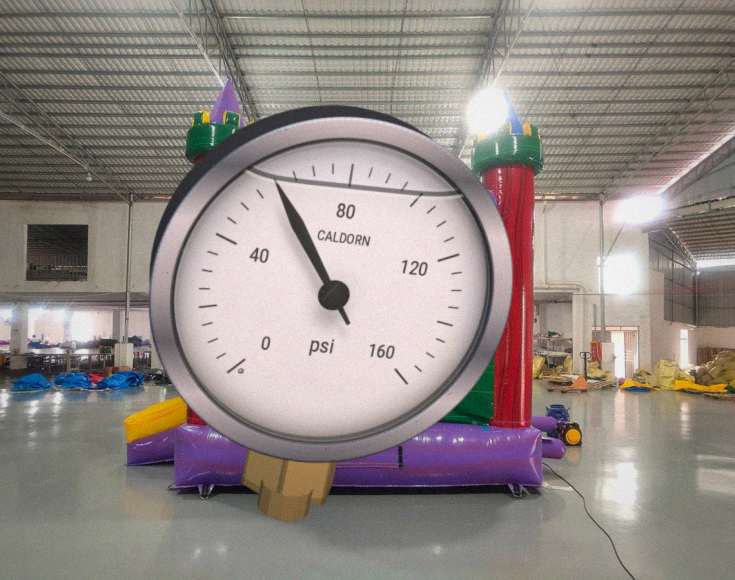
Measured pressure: **60** psi
